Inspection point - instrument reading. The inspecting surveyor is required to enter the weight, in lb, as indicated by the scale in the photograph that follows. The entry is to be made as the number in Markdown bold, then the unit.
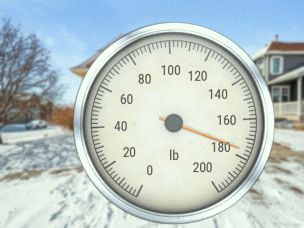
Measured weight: **176** lb
